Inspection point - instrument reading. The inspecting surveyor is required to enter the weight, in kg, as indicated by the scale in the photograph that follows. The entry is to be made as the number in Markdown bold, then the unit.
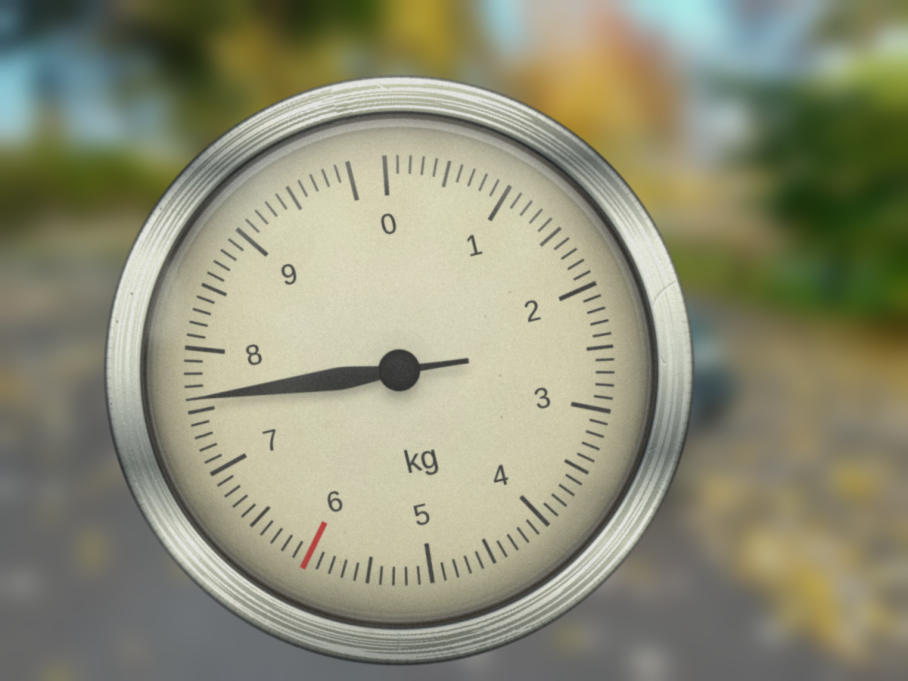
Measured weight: **7.6** kg
